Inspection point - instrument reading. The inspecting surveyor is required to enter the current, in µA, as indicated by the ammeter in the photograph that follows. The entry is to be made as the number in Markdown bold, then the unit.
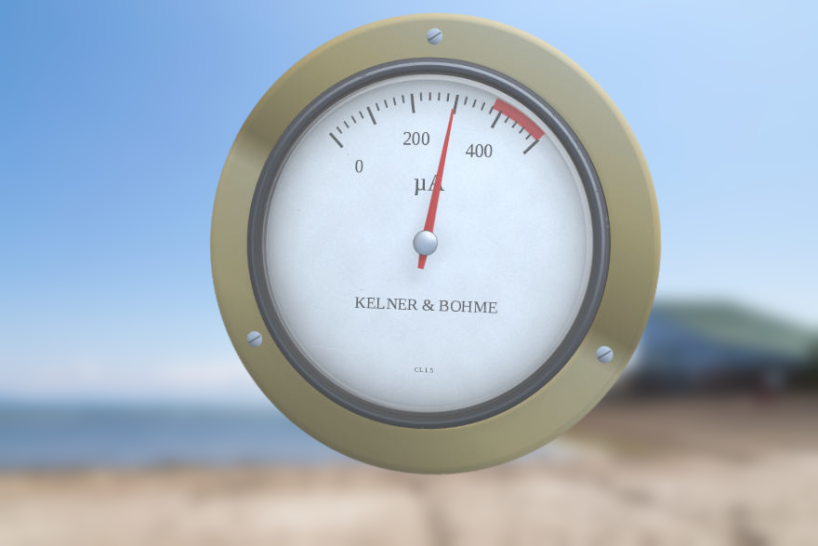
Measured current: **300** µA
